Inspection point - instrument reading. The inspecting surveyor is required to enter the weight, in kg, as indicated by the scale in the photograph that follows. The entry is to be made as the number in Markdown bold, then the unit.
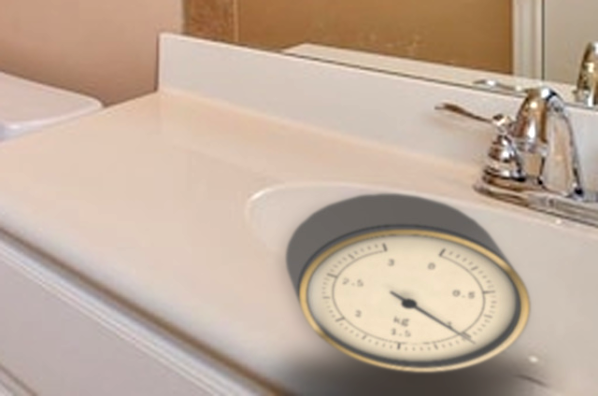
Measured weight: **1** kg
